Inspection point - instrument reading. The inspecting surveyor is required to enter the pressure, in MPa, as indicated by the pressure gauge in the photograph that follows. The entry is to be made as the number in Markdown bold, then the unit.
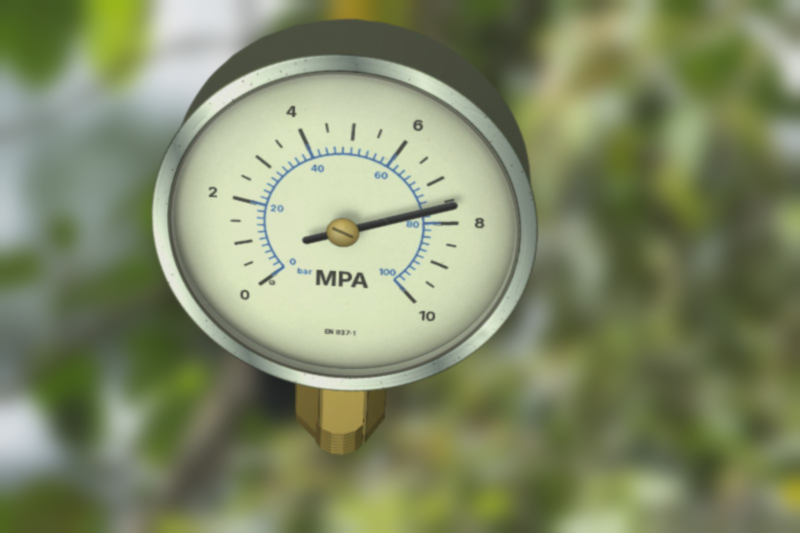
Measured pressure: **7.5** MPa
